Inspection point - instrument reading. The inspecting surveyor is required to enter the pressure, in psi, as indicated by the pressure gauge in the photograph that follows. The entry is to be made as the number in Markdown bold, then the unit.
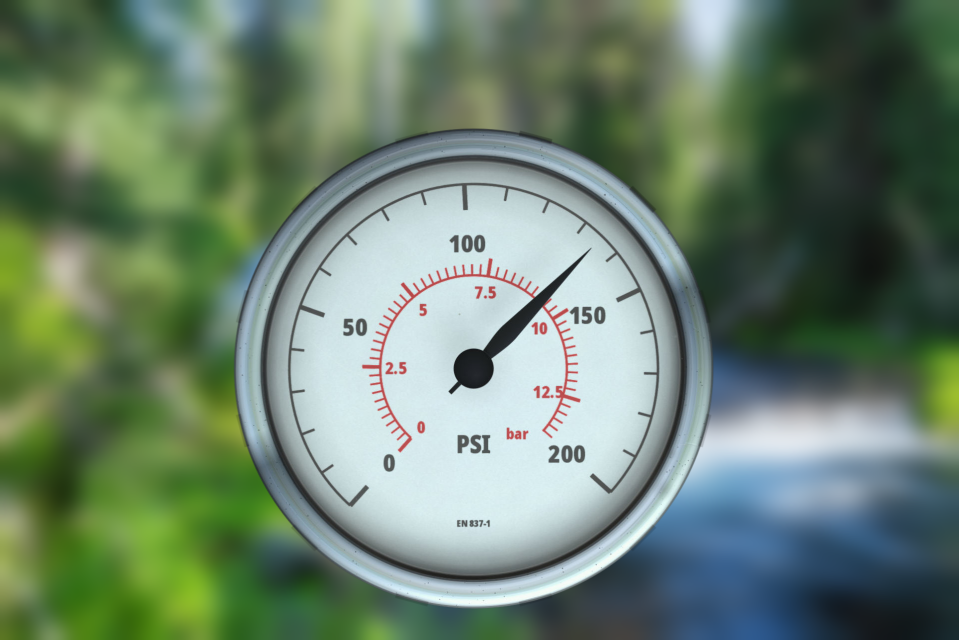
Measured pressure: **135** psi
